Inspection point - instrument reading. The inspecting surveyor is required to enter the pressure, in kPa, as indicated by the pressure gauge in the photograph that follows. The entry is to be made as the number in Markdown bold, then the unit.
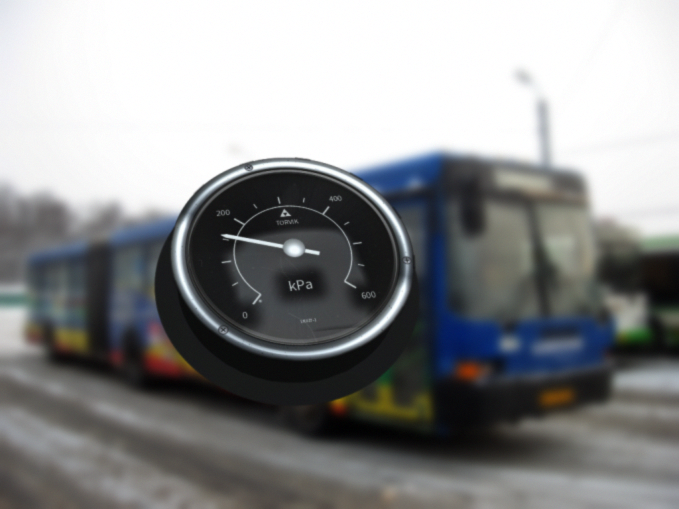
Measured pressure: **150** kPa
